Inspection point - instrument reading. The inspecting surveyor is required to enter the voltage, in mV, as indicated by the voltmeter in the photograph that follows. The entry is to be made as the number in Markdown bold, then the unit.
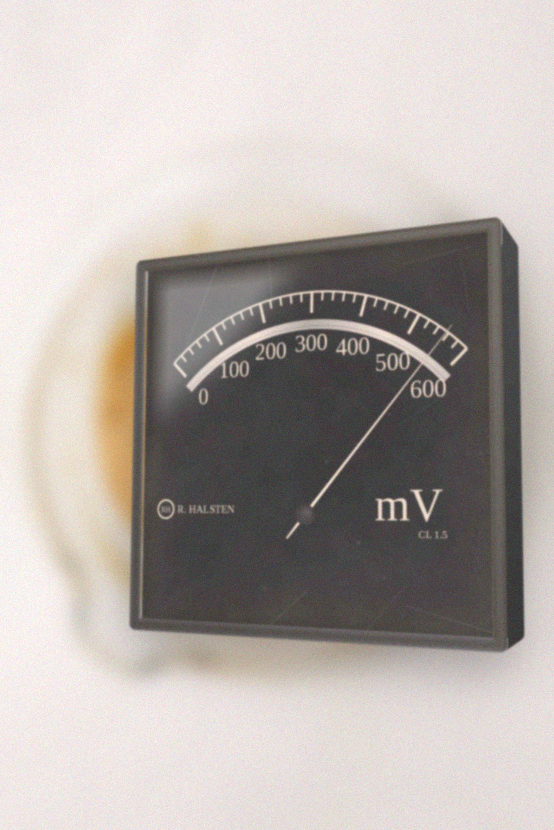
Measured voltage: **560** mV
